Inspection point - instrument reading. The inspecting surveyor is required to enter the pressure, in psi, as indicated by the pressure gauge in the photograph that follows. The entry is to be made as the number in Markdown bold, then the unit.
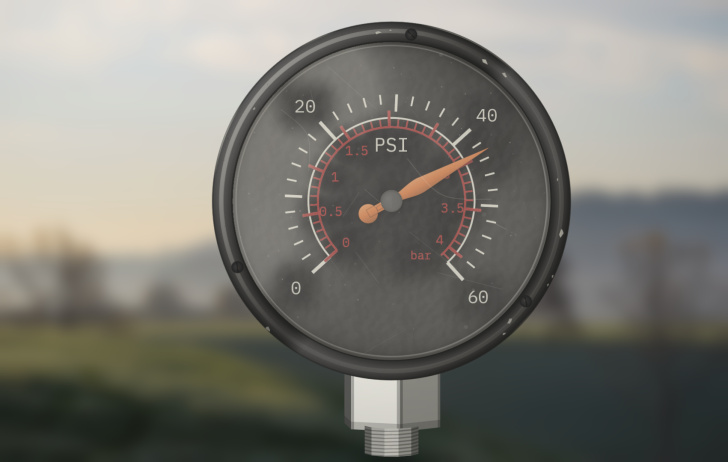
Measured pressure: **43** psi
